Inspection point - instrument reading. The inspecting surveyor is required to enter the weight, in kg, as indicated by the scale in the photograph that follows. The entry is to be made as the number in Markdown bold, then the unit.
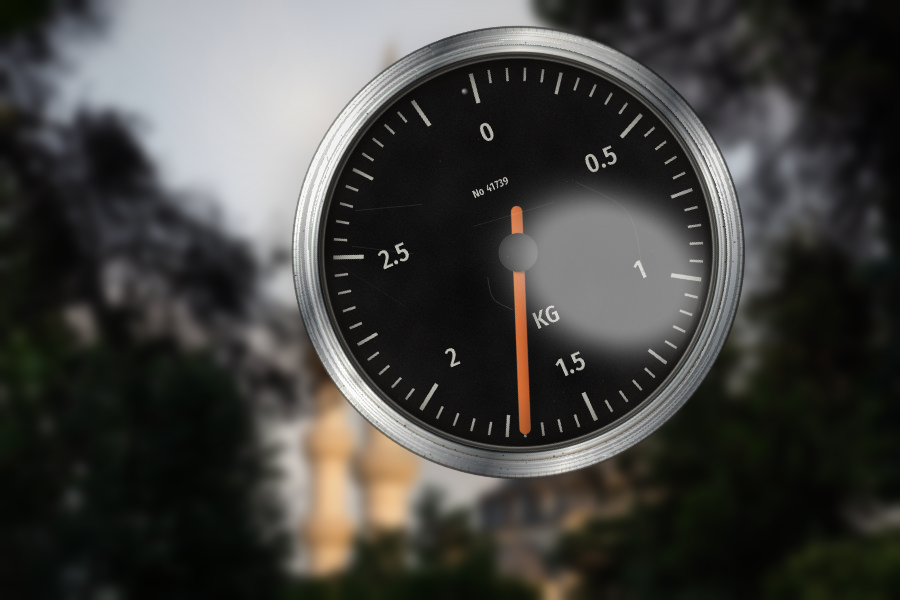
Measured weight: **1.7** kg
